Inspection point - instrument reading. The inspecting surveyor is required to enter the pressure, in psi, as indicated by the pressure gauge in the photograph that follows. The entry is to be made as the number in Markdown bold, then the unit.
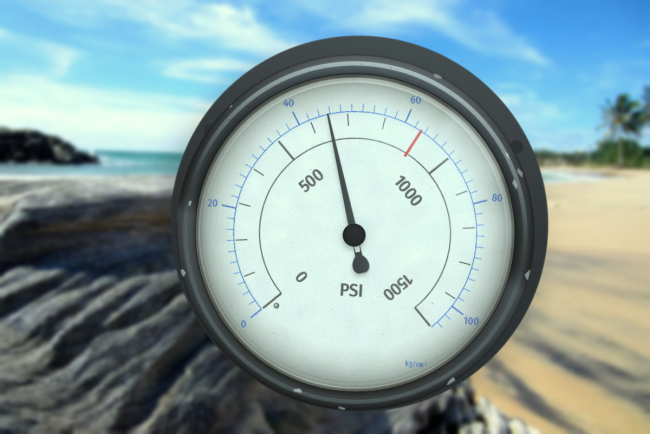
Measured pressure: **650** psi
